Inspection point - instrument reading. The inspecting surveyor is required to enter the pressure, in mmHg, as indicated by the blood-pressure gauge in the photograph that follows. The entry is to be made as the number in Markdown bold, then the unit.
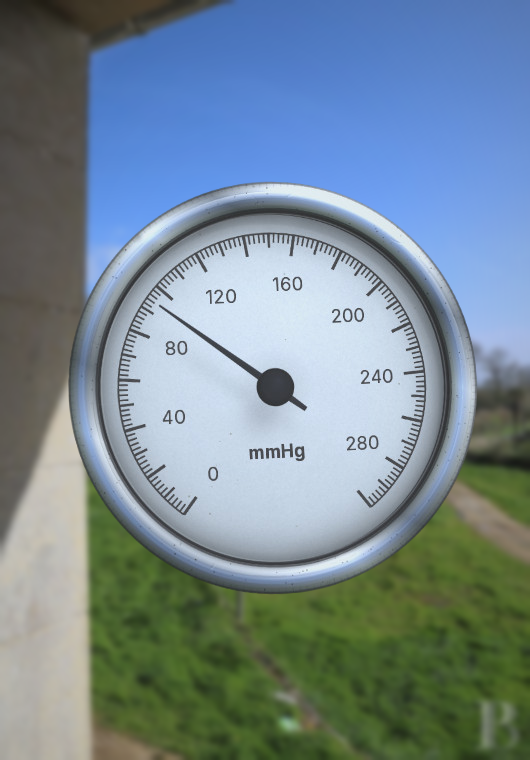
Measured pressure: **94** mmHg
